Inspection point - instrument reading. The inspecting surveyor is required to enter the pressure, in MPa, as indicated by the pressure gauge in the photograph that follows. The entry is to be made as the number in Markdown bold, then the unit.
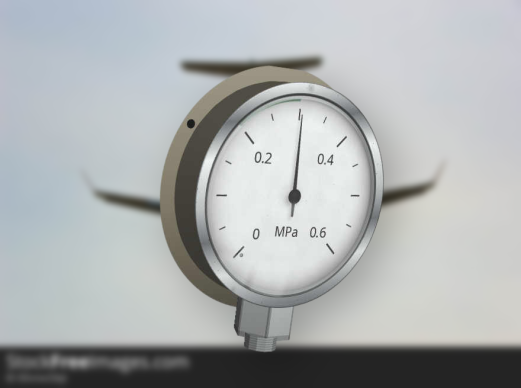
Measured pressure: **0.3** MPa
